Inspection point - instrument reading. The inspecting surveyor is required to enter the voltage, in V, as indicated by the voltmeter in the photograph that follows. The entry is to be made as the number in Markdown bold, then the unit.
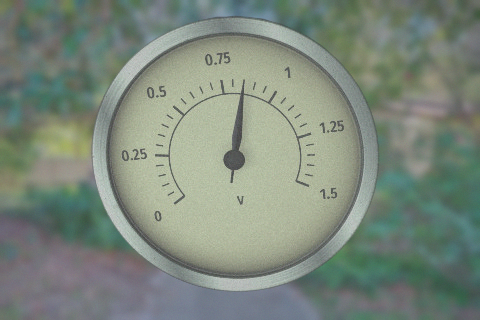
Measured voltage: **0.85** V
